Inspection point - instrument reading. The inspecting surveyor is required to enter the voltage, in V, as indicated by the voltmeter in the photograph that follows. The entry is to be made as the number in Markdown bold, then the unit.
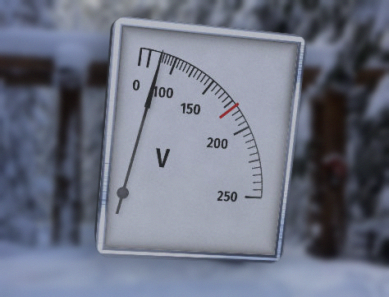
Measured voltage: **75** V
